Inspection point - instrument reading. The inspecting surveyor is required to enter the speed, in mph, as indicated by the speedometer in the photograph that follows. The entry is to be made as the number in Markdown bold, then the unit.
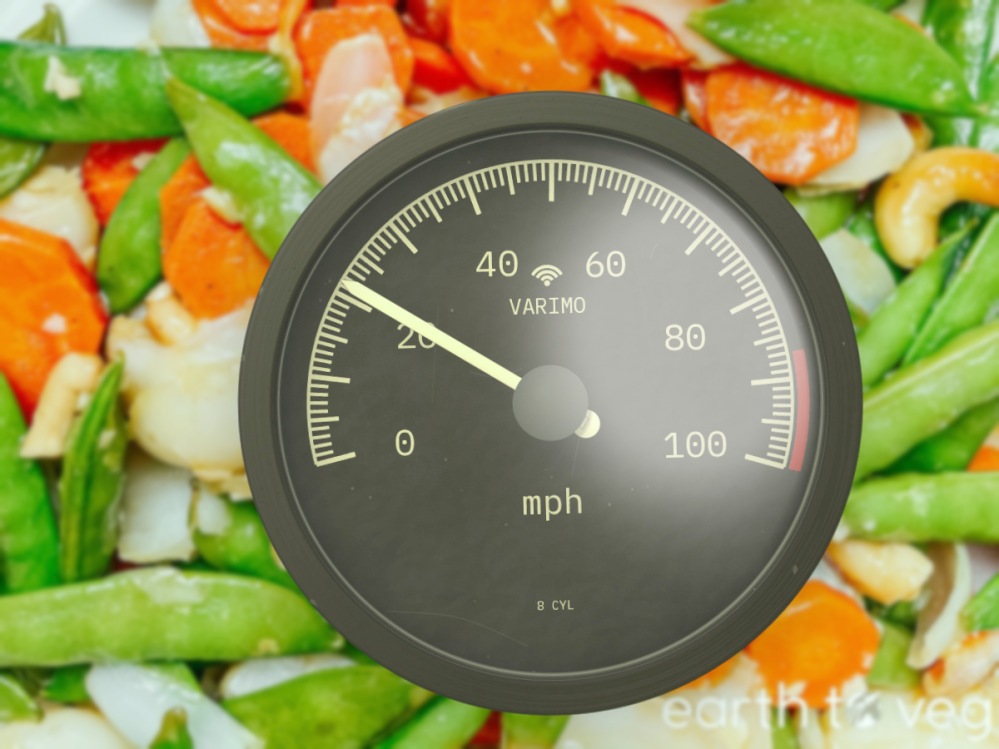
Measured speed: **21.5** mph
